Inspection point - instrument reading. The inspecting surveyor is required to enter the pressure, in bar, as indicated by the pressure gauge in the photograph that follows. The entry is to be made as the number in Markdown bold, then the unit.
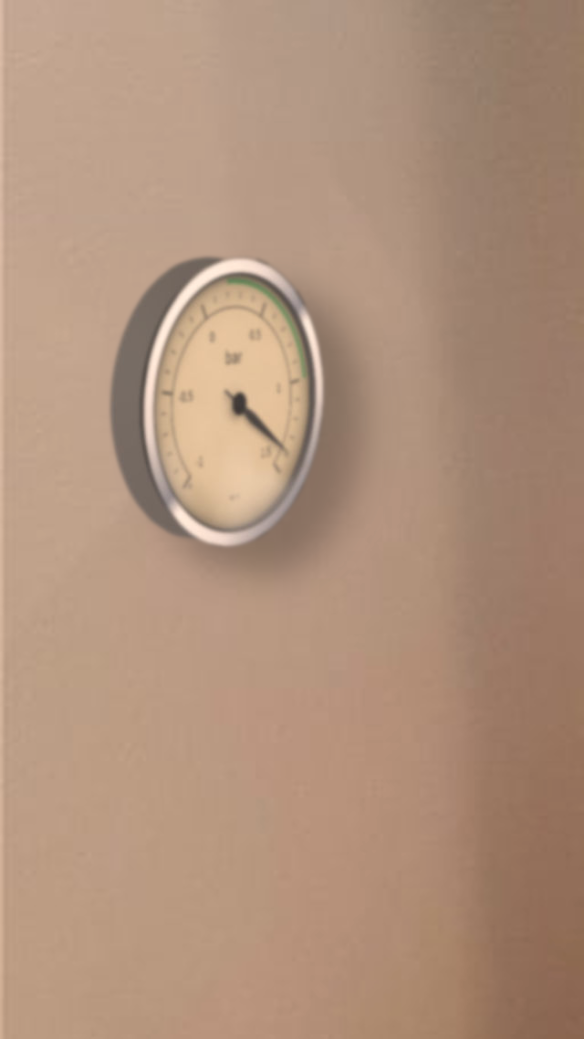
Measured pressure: **1.4** bar
